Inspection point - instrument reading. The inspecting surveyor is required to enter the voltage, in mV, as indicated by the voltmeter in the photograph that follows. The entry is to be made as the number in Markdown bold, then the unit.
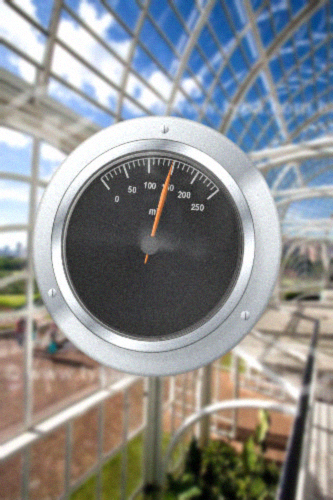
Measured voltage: **150** mV
